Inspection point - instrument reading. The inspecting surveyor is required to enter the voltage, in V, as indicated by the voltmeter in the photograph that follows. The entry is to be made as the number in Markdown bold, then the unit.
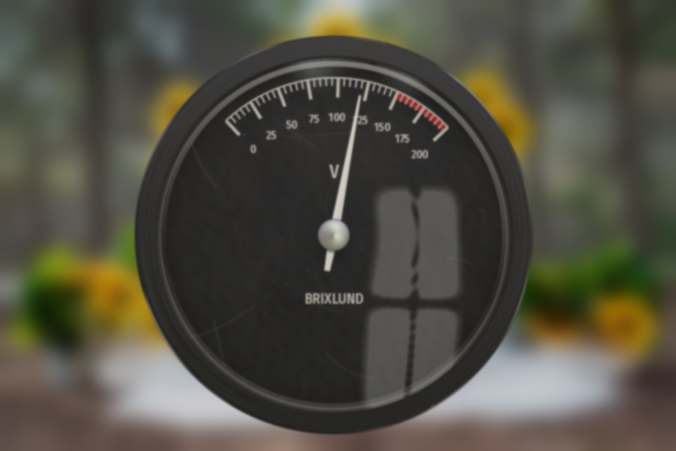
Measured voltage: **120** V
